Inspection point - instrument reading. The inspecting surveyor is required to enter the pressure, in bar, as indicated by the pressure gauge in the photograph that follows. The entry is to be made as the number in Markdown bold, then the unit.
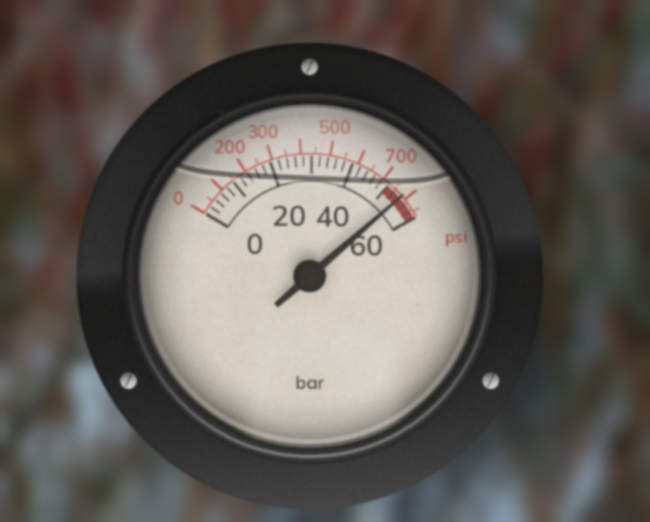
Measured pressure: **54** bar
